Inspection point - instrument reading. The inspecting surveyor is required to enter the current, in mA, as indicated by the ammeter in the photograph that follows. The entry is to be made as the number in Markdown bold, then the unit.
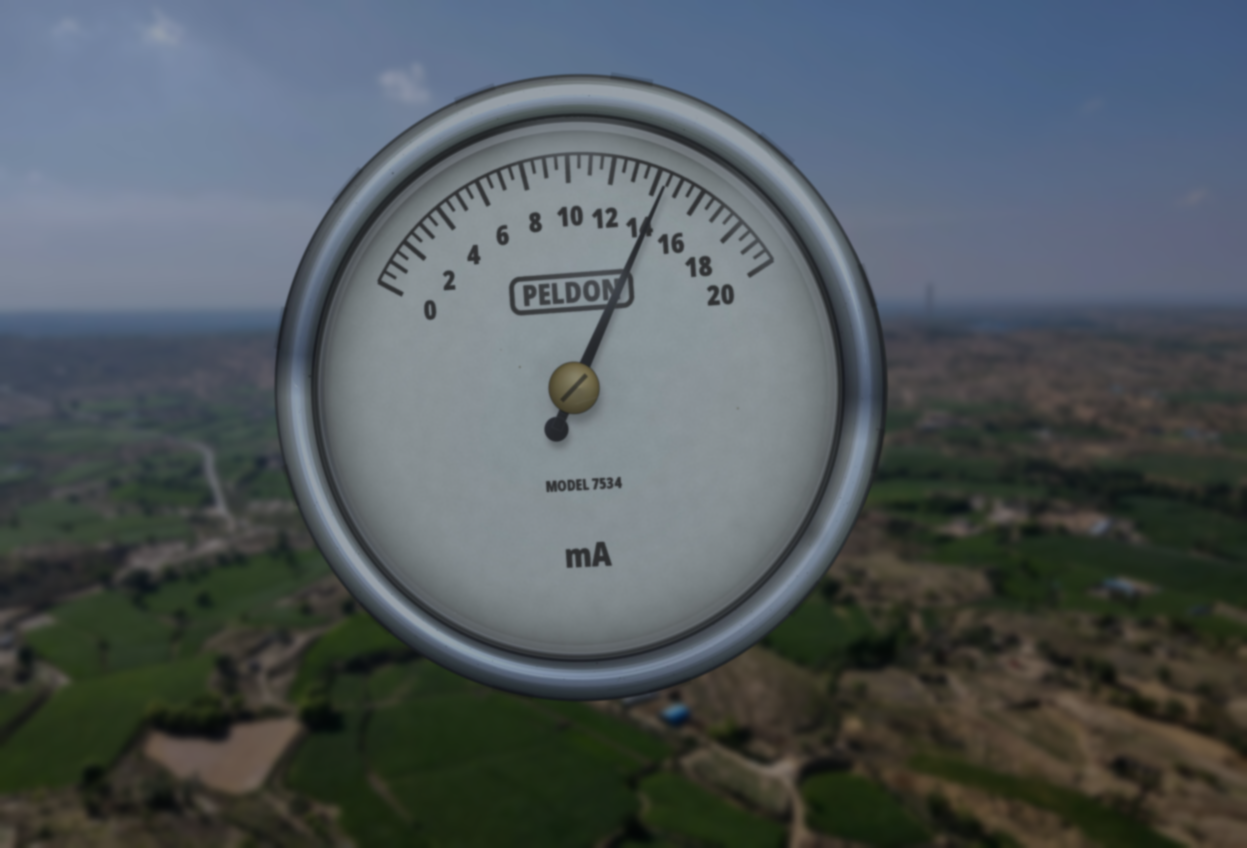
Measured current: **14.5** mA
